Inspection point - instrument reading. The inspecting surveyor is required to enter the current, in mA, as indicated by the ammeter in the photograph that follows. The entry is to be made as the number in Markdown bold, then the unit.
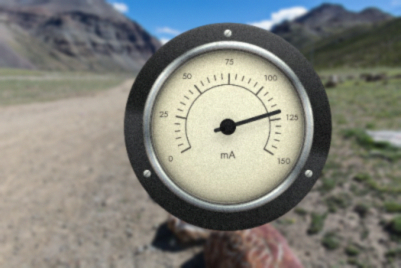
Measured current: **120** mA
